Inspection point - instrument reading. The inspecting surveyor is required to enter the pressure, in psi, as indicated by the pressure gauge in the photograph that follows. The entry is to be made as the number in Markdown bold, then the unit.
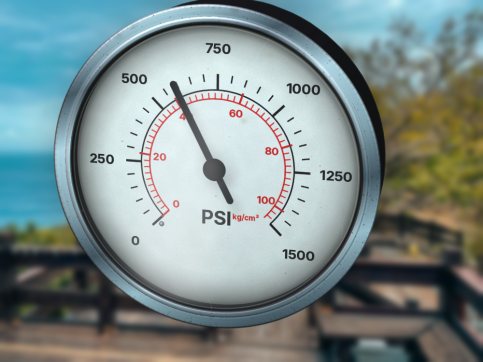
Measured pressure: **600** psi
